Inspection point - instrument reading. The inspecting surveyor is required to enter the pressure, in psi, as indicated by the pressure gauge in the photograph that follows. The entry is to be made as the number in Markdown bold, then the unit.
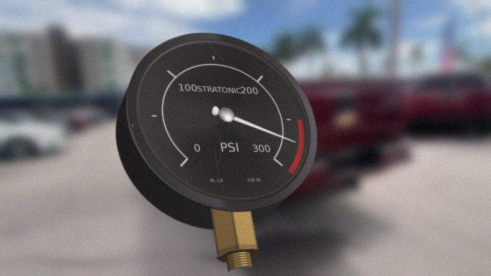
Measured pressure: **275** psi
